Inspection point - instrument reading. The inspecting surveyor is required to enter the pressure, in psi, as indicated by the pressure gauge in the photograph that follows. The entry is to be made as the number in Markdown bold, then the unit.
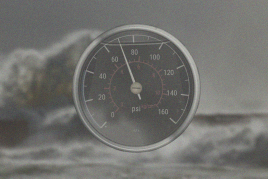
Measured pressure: **70** psi
